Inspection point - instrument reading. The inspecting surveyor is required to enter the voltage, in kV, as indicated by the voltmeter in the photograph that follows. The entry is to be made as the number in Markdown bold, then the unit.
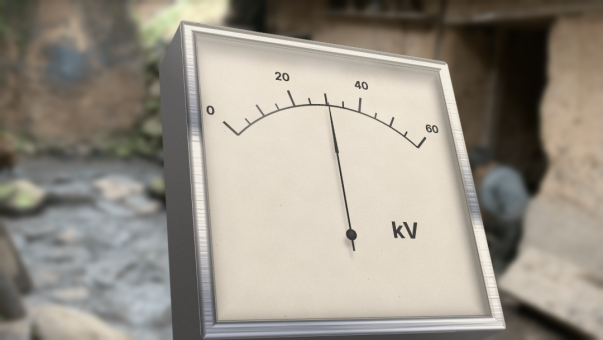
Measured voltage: **30** kV
